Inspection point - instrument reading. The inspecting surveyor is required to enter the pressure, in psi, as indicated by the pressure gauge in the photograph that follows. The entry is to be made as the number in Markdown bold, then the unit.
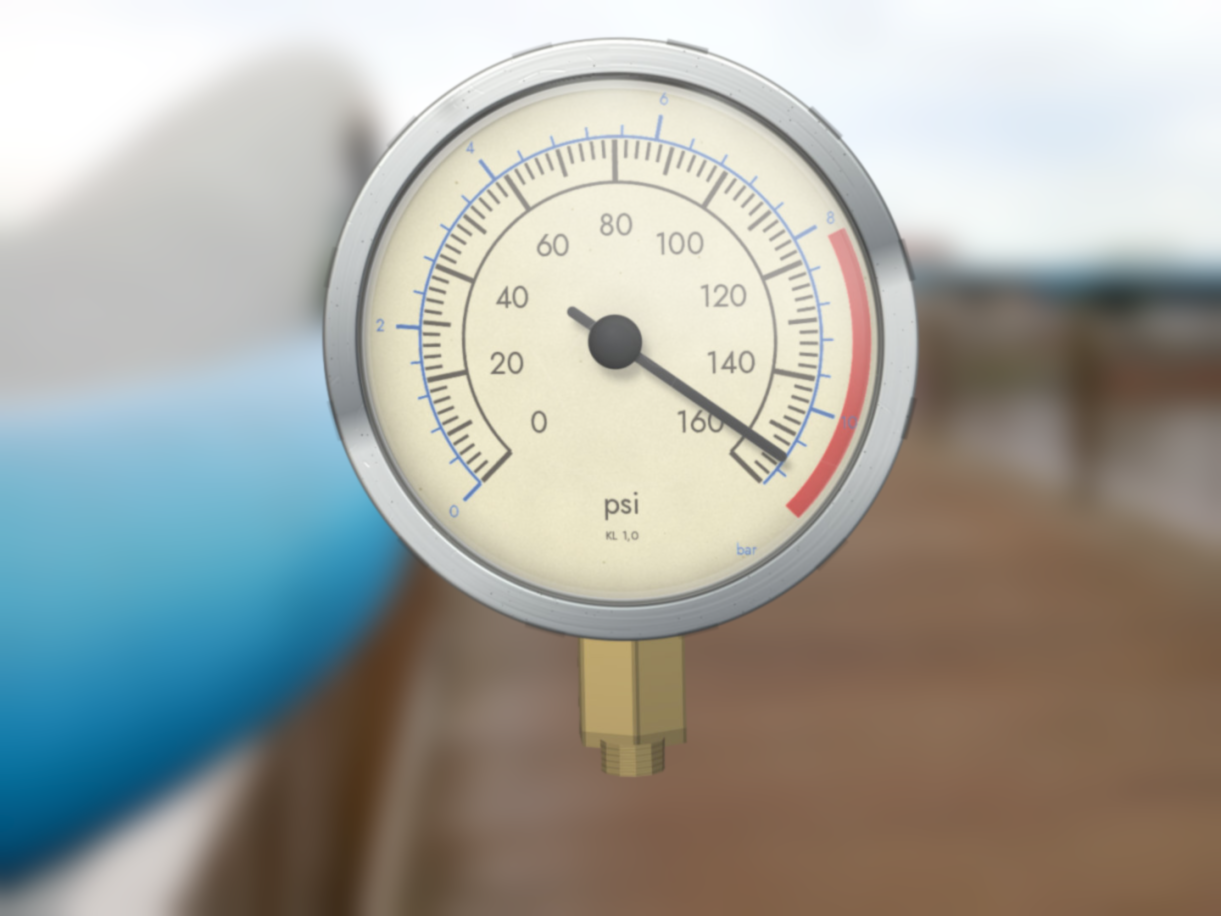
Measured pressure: **154** psi
